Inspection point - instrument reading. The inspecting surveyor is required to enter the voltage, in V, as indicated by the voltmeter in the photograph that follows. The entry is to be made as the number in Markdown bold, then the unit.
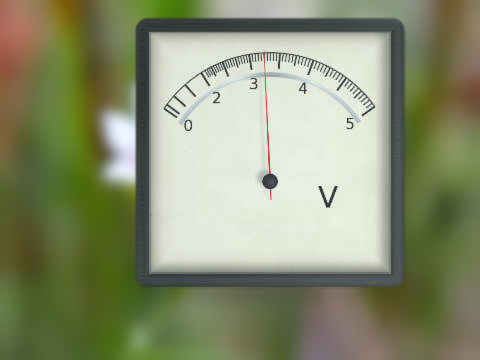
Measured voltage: **3.25** V
